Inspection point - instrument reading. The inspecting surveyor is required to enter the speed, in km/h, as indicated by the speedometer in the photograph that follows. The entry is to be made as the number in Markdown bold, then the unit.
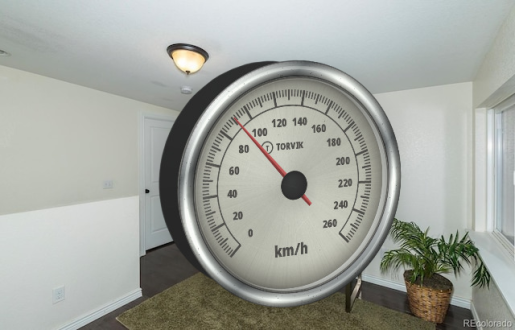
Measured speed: **90** km/h
